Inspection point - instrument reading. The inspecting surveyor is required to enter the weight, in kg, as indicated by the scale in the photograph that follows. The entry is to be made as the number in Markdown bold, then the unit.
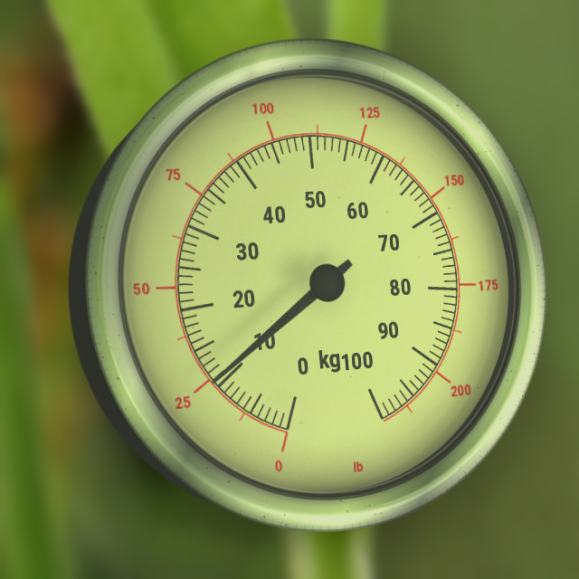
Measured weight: **11** kg
